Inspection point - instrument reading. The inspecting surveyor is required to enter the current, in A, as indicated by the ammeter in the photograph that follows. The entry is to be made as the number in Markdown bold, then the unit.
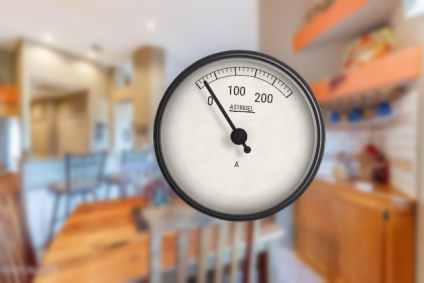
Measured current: **20** A
